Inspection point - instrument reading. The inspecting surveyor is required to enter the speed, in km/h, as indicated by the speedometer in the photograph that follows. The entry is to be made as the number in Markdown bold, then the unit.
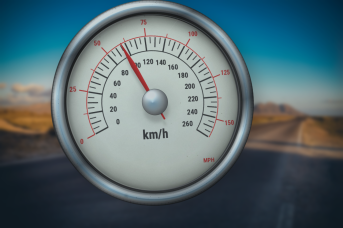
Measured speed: **95** km/h
